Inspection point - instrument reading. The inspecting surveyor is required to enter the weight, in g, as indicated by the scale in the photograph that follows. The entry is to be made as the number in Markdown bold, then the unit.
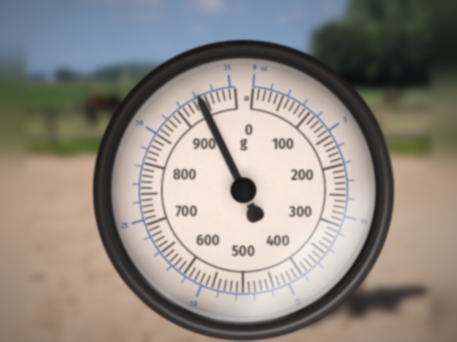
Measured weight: **940** g
